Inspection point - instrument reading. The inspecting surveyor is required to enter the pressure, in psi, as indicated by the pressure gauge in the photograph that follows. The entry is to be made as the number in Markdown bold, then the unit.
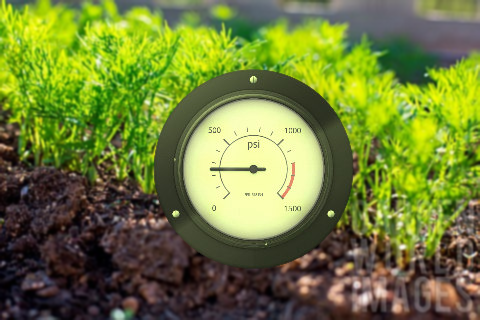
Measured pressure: **250** psi
